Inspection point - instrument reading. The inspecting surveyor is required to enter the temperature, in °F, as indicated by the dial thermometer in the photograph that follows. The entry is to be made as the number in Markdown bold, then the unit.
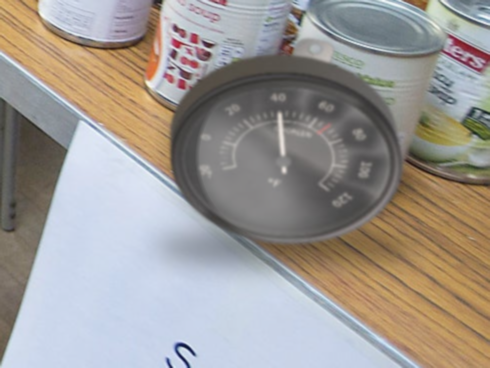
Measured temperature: **40** °F
